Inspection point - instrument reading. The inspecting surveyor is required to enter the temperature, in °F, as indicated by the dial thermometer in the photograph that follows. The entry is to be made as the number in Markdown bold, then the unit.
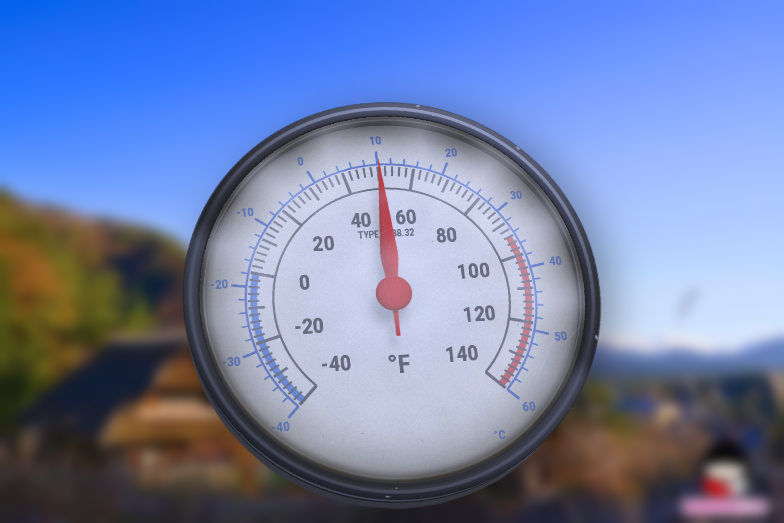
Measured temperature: **50** °F
